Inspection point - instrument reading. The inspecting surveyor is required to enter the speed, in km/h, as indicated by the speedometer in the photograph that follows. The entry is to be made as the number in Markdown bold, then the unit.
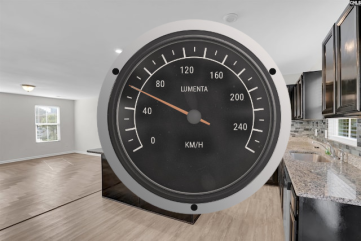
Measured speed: **60** km/h
